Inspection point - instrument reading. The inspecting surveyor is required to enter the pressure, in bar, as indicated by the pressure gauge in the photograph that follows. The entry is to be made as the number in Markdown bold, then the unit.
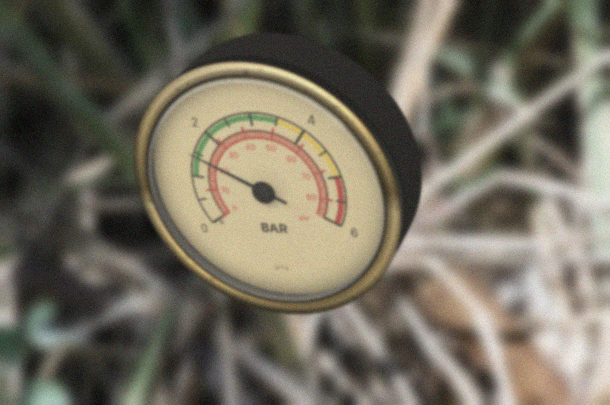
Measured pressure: **1.5** bar
